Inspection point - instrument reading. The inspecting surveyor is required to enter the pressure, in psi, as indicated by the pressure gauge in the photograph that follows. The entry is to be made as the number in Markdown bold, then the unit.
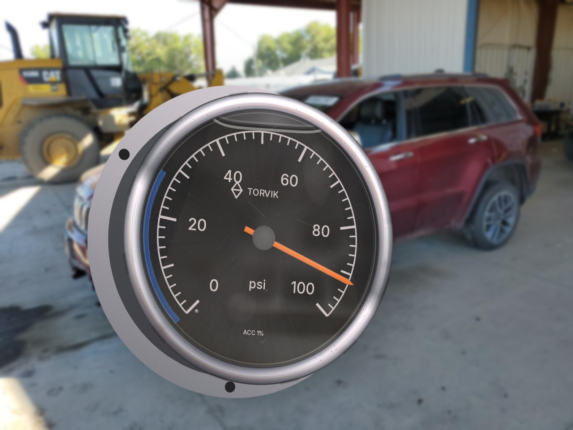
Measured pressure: **92** psi
